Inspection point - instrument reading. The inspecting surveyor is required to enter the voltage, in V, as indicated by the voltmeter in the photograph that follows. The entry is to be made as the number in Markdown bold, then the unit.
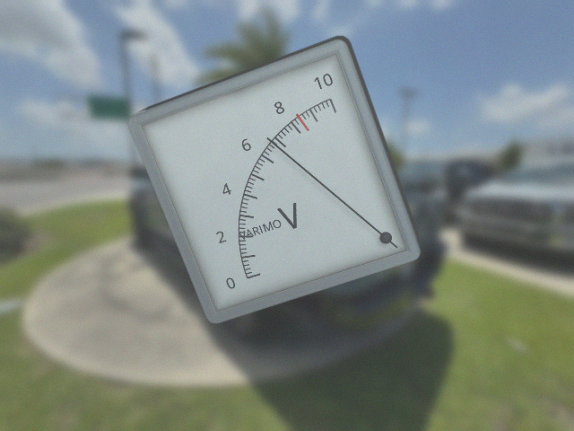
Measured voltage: **6.8** V
